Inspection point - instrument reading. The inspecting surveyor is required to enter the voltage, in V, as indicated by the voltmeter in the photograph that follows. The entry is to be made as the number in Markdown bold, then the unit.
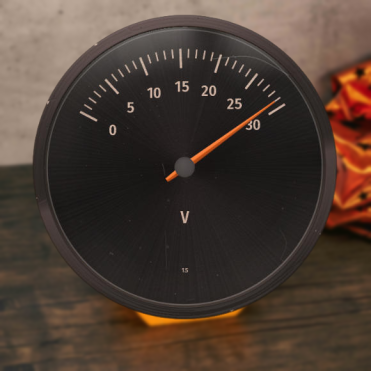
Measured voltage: **29** V
